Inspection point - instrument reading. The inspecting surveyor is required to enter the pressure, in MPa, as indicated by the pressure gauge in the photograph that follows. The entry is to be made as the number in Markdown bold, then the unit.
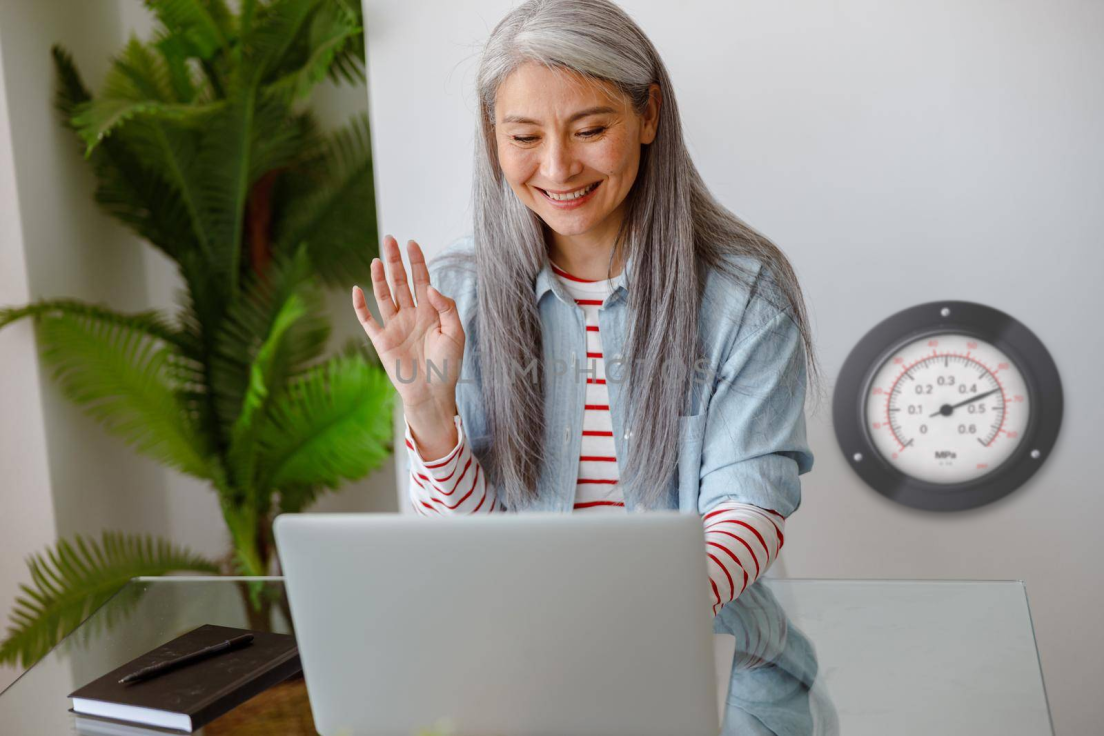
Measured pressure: **0.45** MPa
